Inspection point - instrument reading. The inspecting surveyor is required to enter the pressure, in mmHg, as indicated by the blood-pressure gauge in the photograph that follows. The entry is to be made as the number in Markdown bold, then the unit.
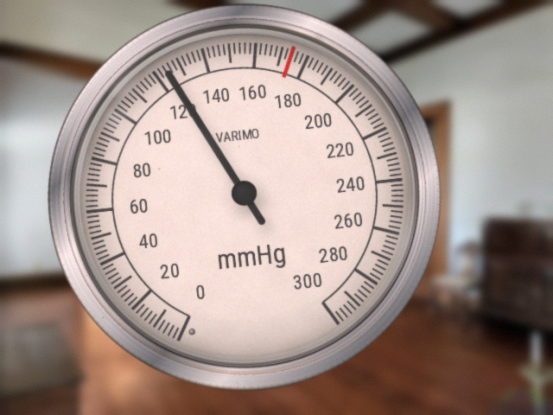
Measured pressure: **124** mmHg
